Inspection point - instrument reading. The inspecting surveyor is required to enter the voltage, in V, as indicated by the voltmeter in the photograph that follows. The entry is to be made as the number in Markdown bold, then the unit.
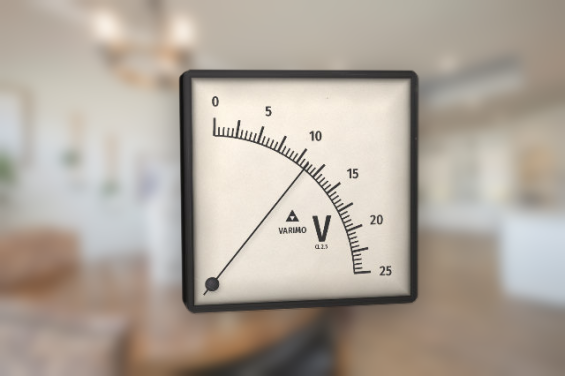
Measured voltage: **11** V
